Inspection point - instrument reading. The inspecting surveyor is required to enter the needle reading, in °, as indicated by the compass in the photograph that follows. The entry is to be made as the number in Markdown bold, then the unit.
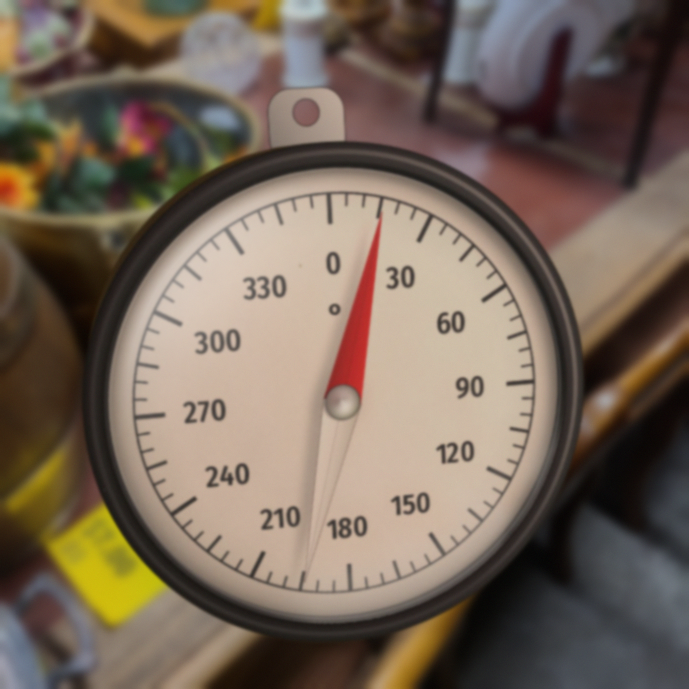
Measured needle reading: **15** °
